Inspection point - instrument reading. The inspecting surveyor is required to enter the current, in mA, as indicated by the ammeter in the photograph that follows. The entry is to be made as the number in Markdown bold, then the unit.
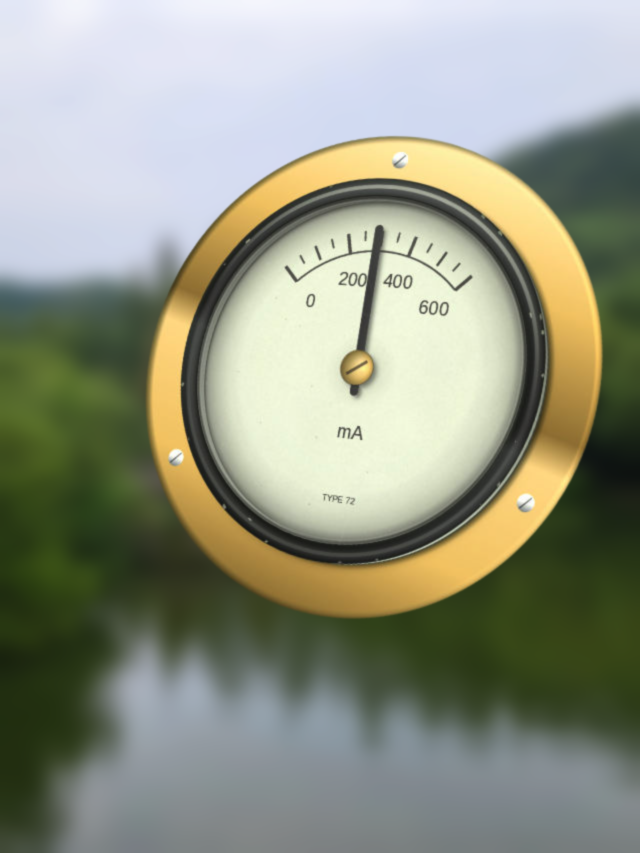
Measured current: **300** mA
